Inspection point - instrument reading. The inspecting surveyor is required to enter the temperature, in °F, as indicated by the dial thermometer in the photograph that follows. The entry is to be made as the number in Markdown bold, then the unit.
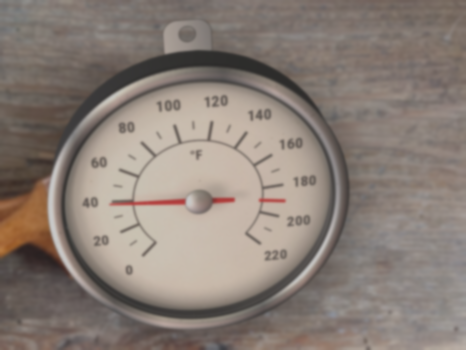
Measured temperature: **40** °F
